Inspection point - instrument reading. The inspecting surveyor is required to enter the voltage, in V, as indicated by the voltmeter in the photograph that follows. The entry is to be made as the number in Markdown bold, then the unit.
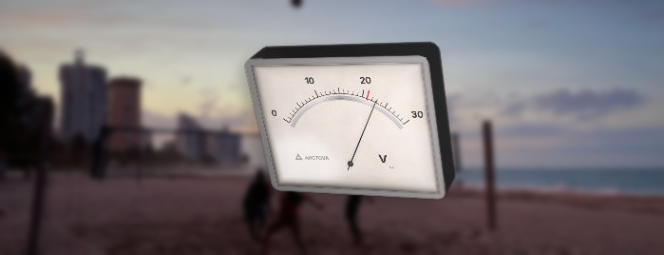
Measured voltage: **23** V
